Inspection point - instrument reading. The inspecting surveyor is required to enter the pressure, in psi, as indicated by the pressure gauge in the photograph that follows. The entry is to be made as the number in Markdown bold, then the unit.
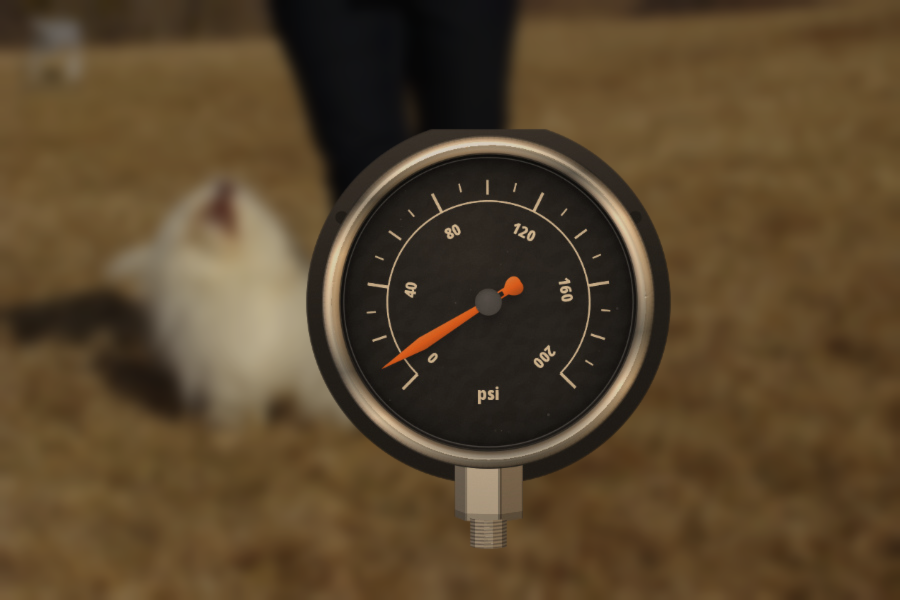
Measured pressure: **10** psi
